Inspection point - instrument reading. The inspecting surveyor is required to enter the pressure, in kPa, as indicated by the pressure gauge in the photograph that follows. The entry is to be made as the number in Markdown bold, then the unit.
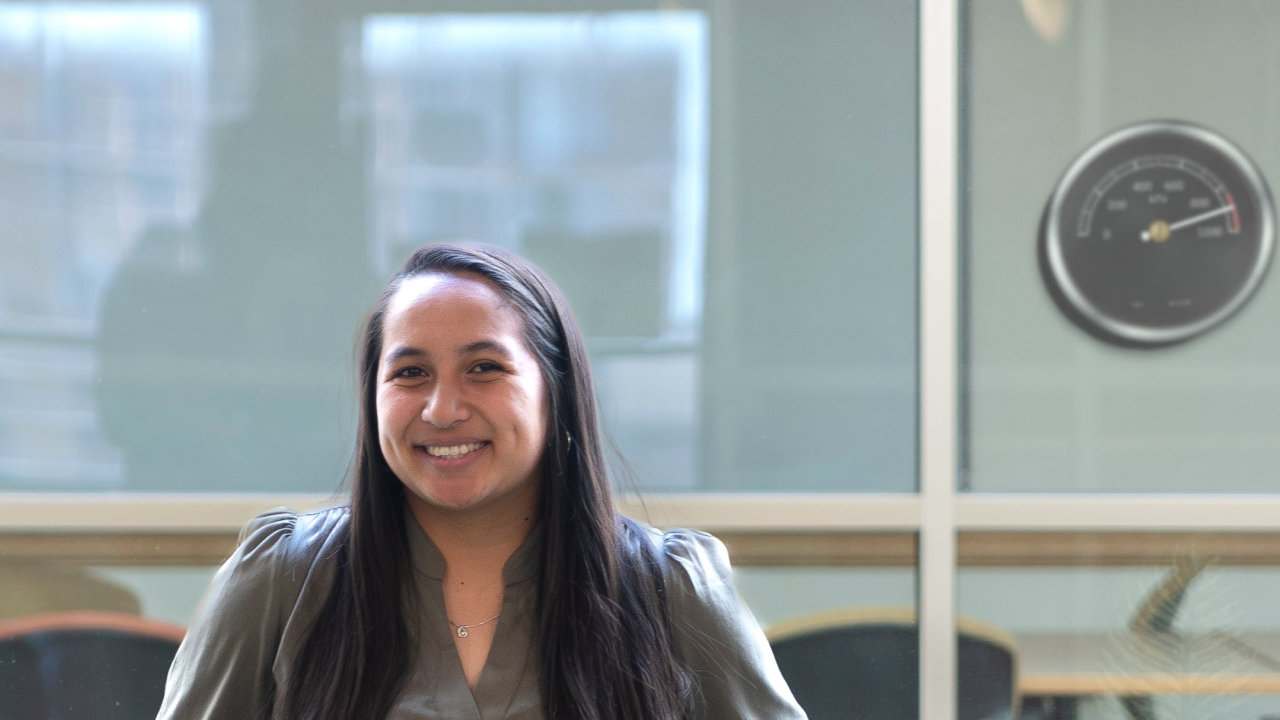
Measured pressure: **900** kPa
